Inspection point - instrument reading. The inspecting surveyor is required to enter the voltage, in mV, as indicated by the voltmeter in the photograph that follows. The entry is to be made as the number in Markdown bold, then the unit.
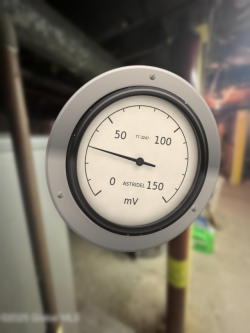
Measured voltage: **30** mV
